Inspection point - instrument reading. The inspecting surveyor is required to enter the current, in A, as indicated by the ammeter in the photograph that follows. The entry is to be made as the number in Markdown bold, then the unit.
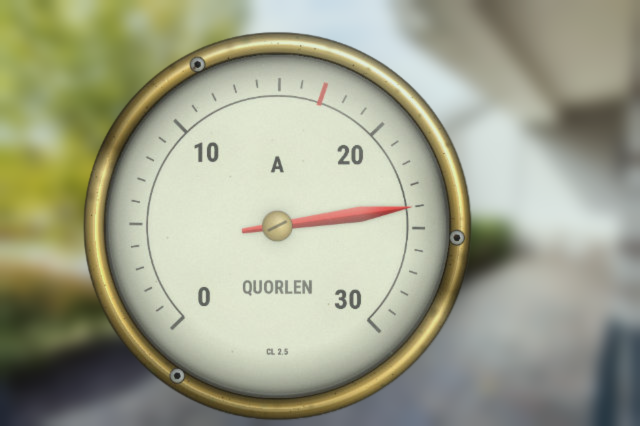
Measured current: **24** A
